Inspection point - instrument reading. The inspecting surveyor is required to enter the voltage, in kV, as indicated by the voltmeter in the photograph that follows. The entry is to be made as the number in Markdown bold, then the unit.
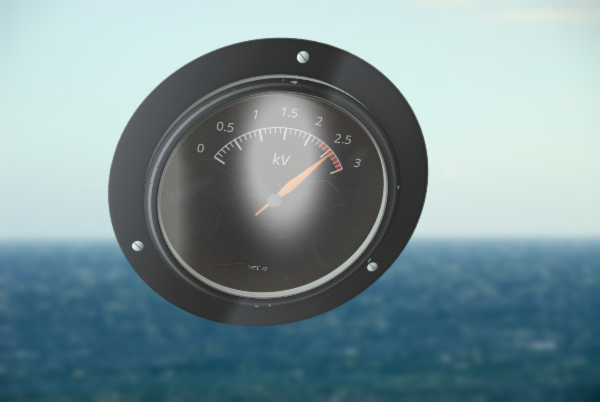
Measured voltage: **2.5** kV
